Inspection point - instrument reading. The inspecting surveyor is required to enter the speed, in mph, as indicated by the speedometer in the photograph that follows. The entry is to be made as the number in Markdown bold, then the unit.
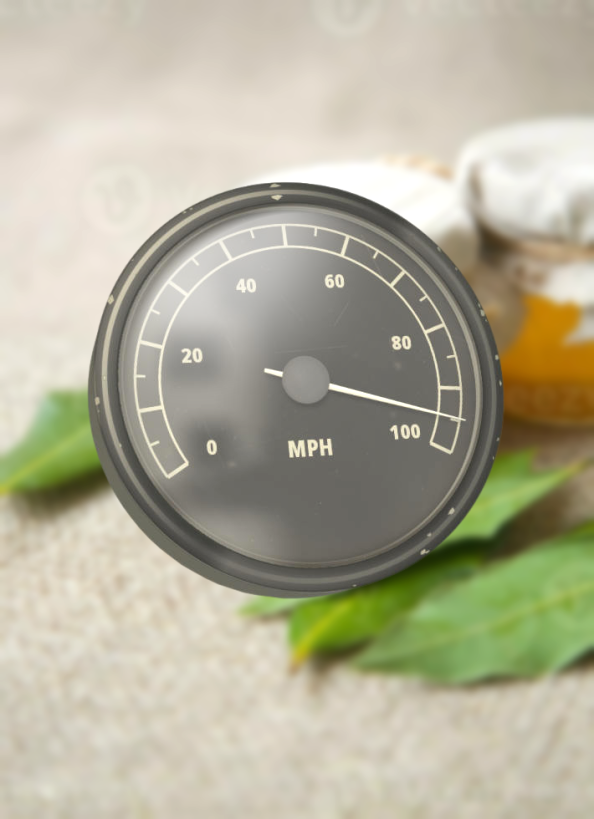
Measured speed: **95** mph
